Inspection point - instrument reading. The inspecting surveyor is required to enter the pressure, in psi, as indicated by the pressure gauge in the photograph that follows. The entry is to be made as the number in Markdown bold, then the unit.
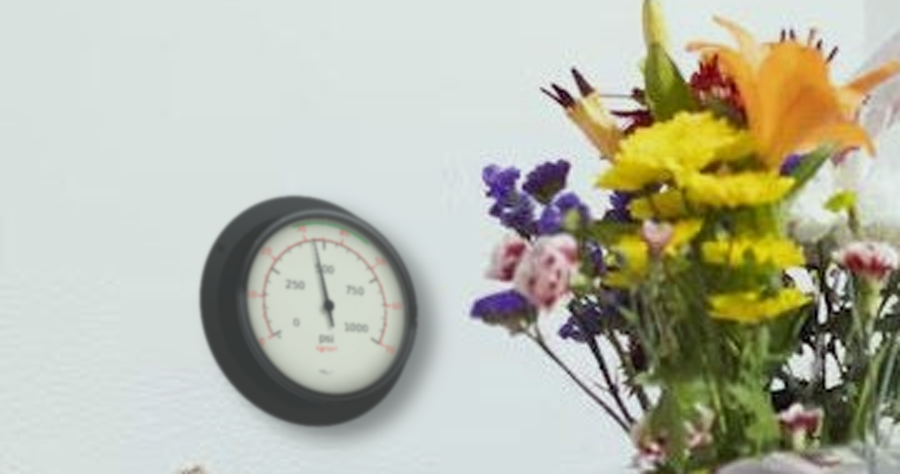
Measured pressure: **450** psi
